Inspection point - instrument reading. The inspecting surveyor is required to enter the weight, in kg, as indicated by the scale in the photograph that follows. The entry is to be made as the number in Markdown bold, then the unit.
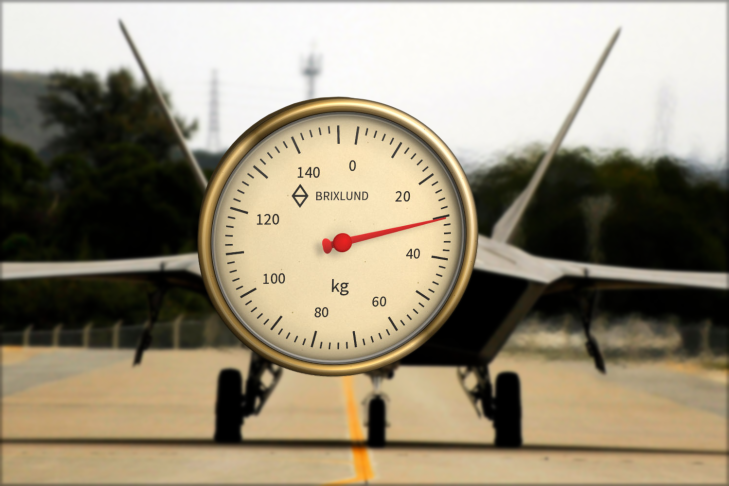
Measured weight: **30** kg
